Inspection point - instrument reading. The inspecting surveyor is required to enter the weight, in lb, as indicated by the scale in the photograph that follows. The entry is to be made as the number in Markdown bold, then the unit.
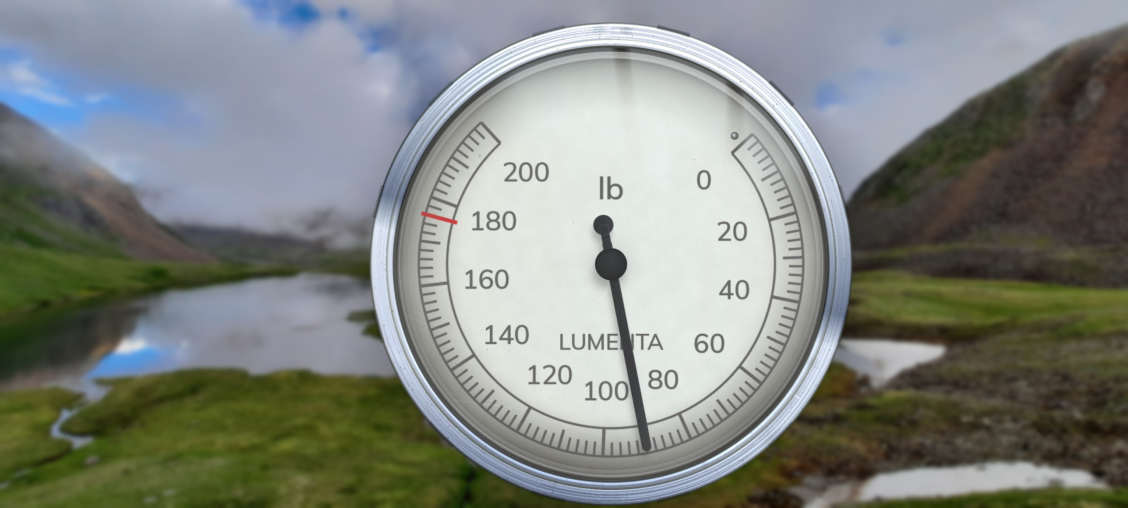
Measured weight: **90** lb
